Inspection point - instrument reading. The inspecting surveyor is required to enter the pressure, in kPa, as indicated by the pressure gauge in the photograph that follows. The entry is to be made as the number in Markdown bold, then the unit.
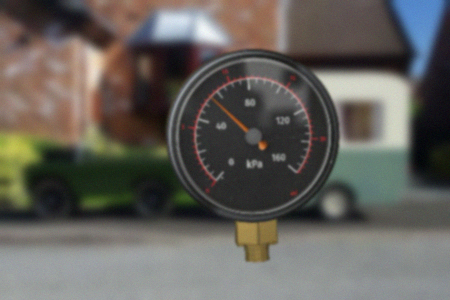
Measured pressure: **55** kPa
